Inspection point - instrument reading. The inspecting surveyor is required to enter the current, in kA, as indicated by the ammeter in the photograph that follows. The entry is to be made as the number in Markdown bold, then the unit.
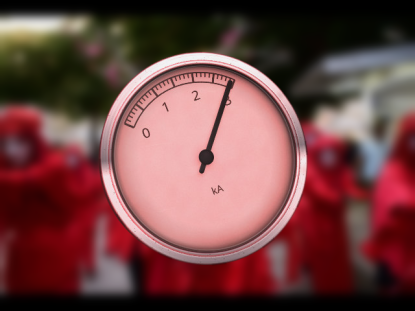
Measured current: **2.9** kA
